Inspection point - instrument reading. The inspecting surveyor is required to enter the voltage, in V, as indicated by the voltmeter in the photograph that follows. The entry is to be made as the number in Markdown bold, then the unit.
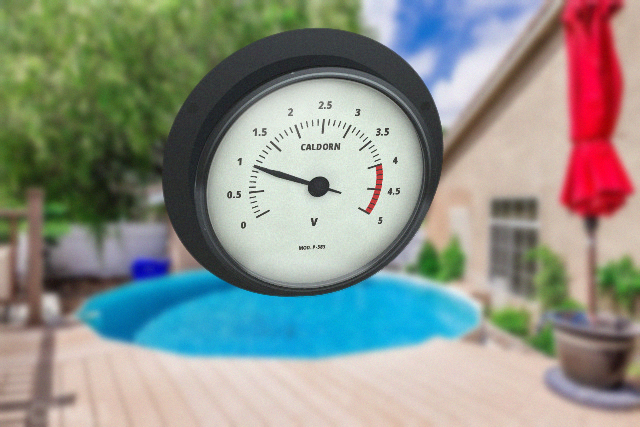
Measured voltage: **1** V
